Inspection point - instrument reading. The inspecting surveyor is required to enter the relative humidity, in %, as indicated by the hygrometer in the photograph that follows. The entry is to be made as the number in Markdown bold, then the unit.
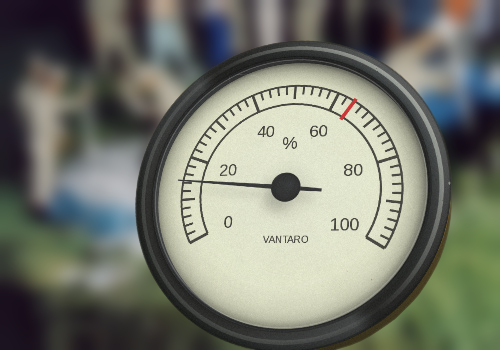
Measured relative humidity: **14** %
